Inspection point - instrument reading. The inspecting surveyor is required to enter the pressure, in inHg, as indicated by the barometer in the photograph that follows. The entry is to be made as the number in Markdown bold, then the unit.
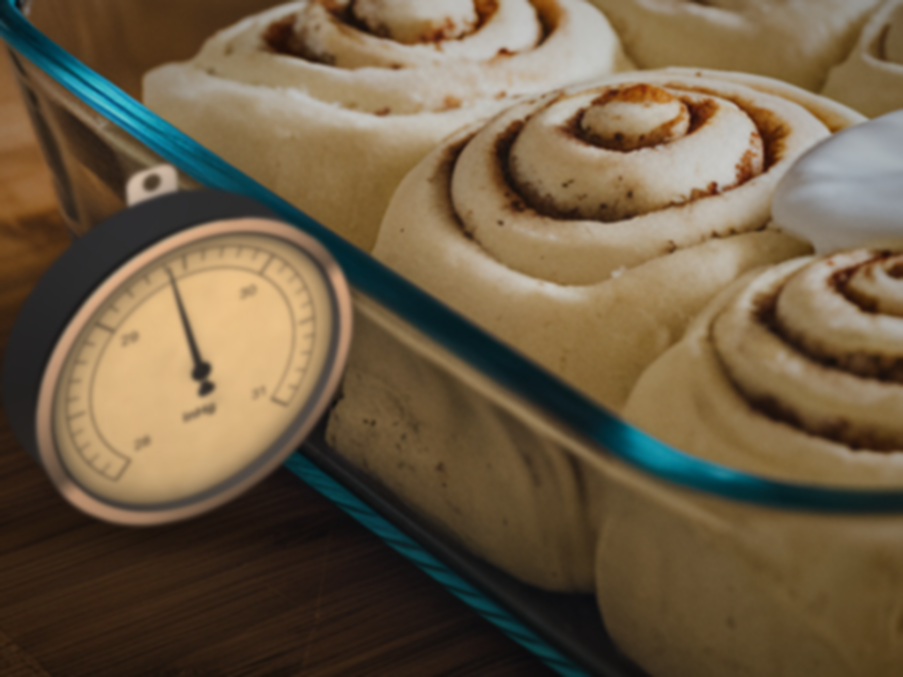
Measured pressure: **29.4** inHg
